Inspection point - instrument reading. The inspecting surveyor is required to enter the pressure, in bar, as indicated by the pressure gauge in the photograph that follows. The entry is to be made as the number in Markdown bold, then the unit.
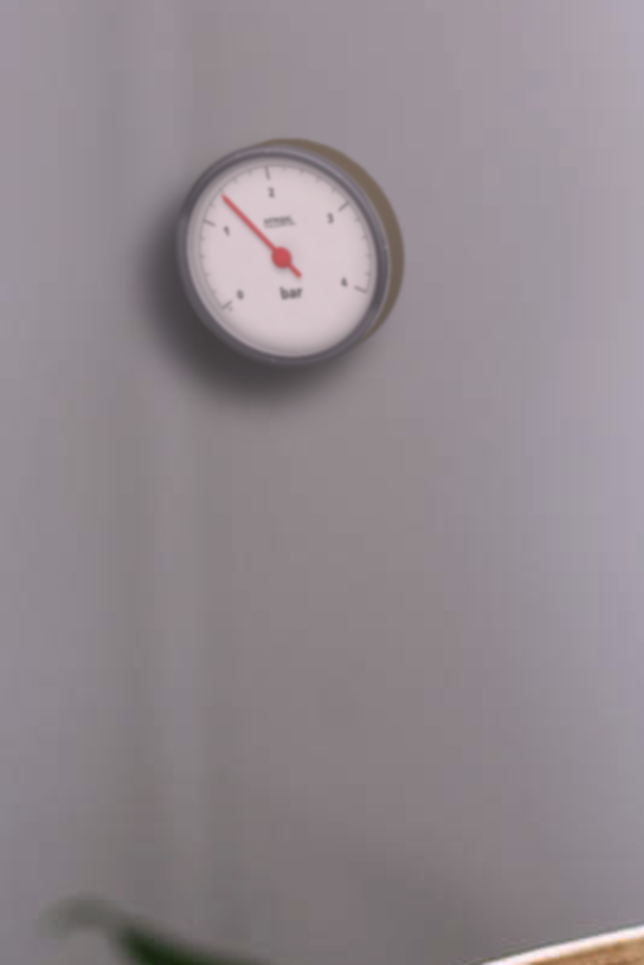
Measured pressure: **1.4** bar
